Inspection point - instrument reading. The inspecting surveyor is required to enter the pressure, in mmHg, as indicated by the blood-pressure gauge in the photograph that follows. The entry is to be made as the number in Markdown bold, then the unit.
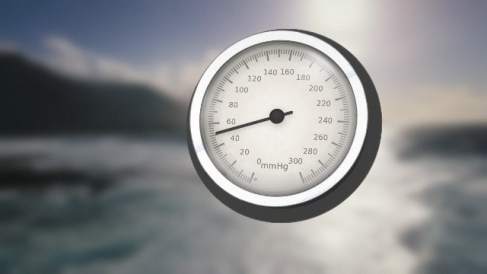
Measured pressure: **50** mmHg
